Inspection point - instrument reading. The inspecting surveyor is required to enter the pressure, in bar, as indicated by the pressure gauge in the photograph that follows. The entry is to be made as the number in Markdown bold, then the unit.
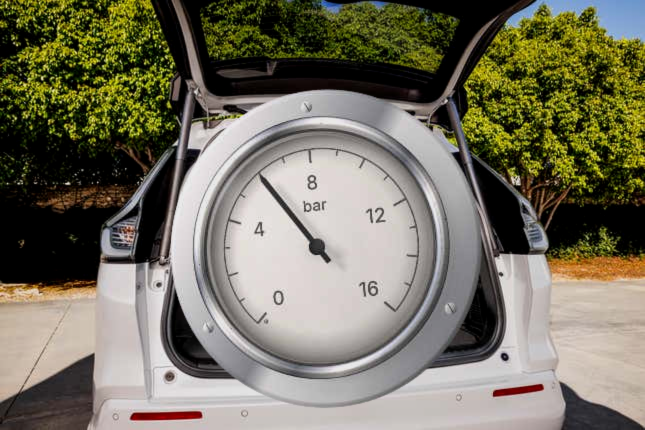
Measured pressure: **6** bar
